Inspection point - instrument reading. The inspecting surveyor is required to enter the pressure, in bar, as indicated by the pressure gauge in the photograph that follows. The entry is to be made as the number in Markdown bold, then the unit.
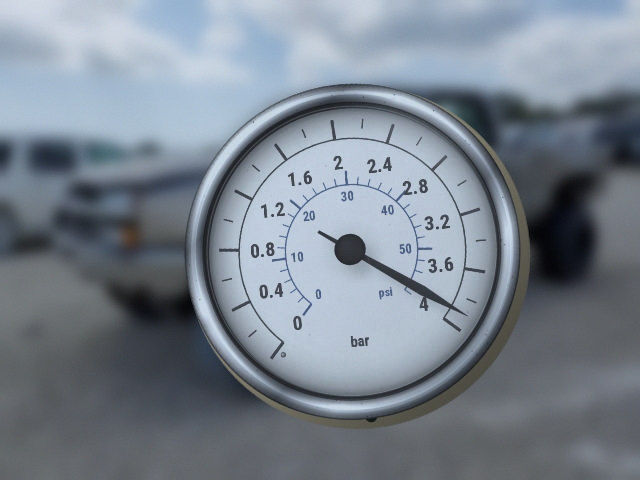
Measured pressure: **3.9** bar
